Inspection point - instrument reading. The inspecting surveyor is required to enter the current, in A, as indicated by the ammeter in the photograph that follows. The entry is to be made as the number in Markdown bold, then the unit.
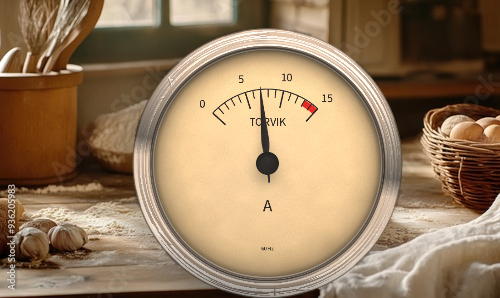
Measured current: **7** A
